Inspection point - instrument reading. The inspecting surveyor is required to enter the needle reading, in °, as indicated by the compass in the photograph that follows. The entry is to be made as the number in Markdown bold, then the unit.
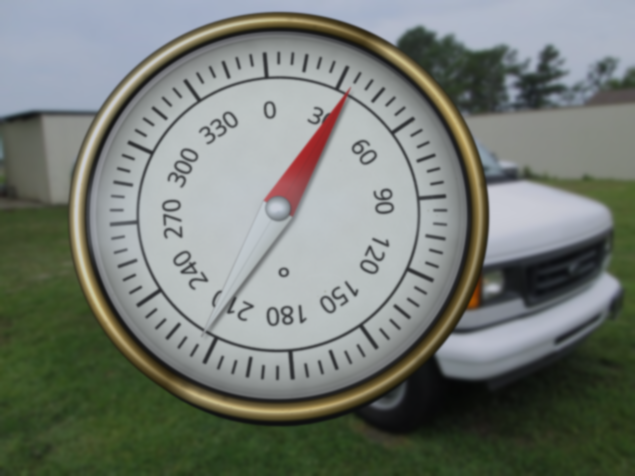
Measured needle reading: **35** °
